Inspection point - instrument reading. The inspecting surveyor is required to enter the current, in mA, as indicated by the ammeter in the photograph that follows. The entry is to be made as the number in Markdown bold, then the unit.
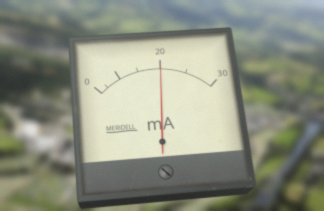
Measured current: **20** mA
